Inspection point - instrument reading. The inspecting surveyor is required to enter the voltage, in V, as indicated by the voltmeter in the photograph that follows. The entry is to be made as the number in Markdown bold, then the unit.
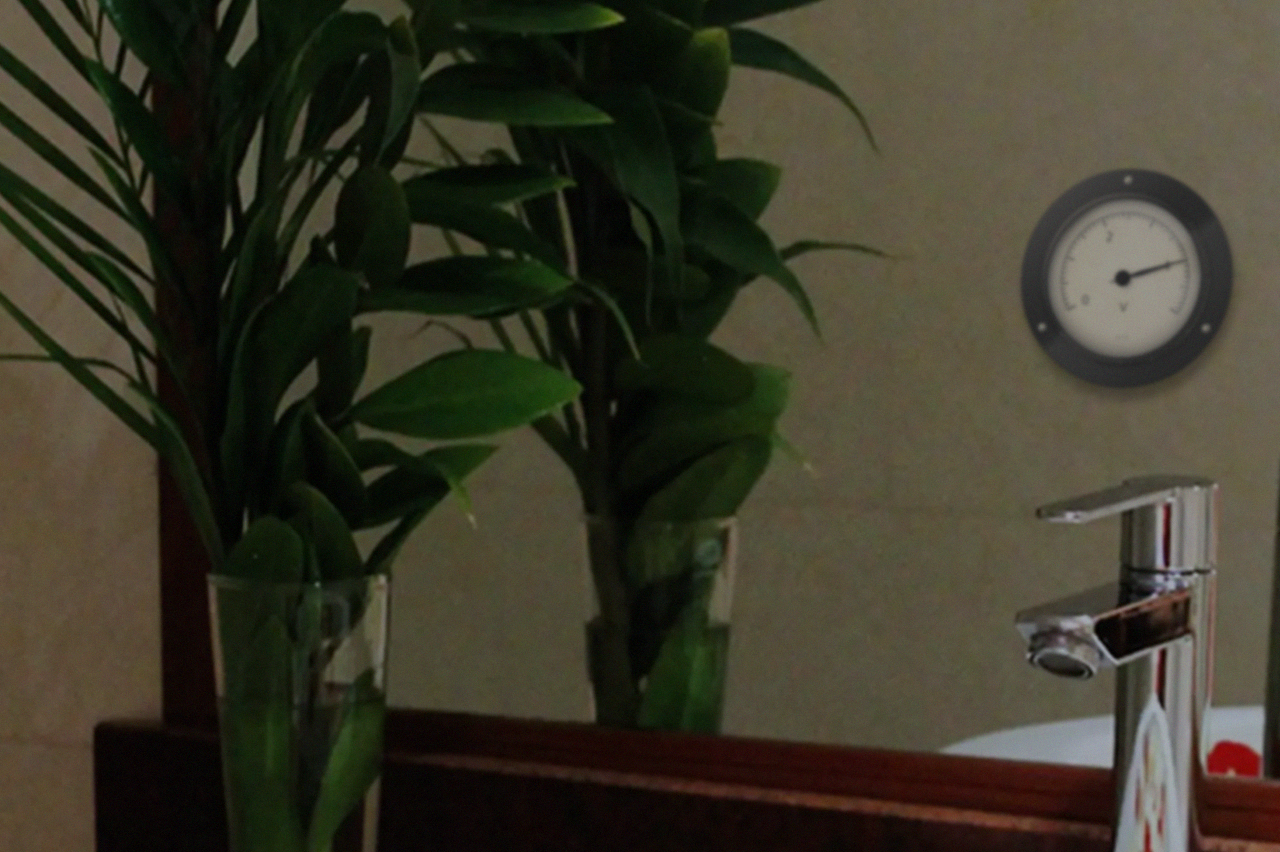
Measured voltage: **4** V
